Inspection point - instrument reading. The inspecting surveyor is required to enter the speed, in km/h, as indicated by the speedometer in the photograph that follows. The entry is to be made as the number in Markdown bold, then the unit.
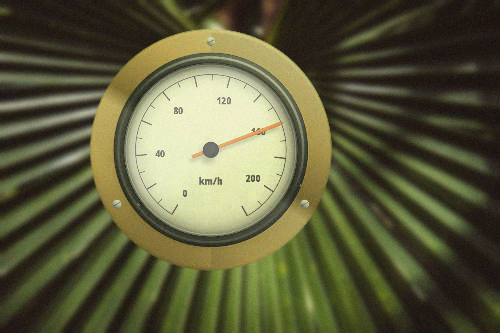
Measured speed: **160** km/h
